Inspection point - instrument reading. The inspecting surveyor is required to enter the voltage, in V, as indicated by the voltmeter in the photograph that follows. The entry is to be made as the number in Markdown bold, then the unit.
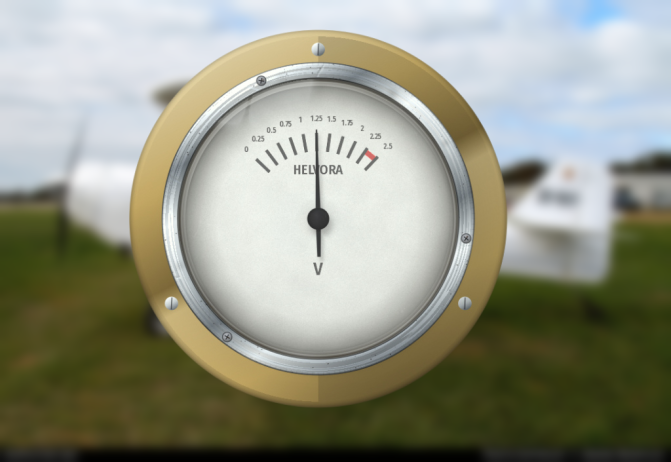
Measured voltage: **1.25** V
